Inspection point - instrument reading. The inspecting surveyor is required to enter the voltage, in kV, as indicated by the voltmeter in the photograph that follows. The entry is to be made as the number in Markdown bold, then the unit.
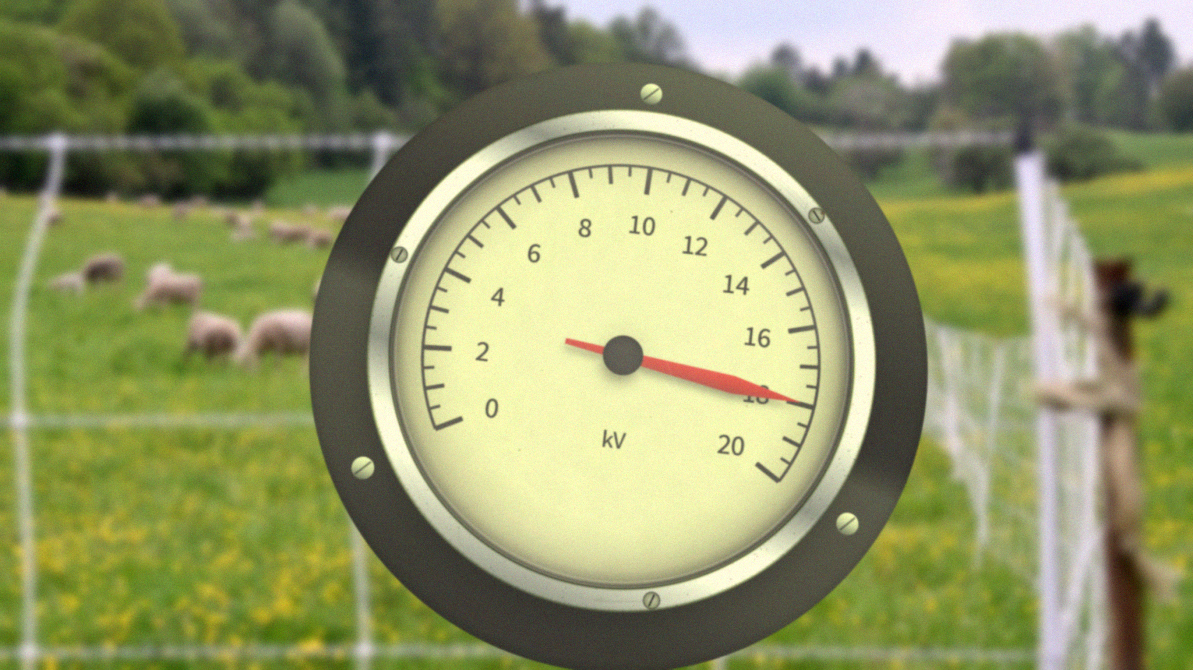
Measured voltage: **18** kV
